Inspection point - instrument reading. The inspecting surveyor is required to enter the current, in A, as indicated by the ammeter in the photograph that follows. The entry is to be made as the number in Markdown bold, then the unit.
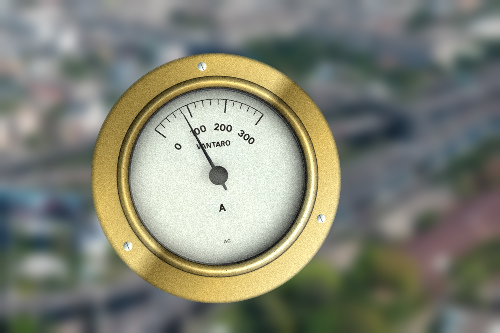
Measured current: **80** A
